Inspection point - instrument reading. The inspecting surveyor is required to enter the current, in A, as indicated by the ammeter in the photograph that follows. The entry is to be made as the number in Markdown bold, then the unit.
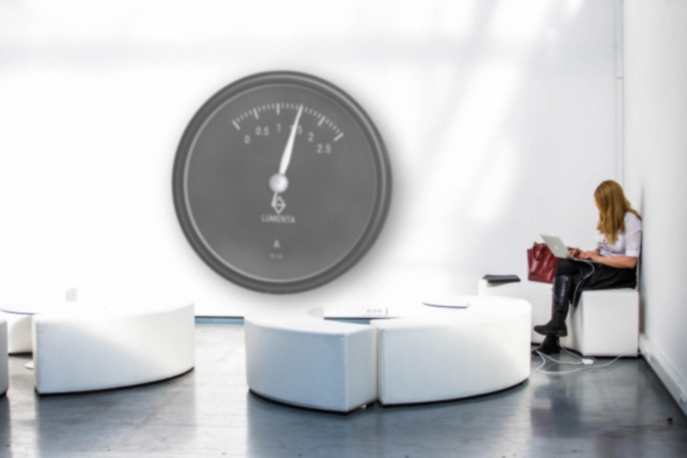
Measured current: **1.5** A
